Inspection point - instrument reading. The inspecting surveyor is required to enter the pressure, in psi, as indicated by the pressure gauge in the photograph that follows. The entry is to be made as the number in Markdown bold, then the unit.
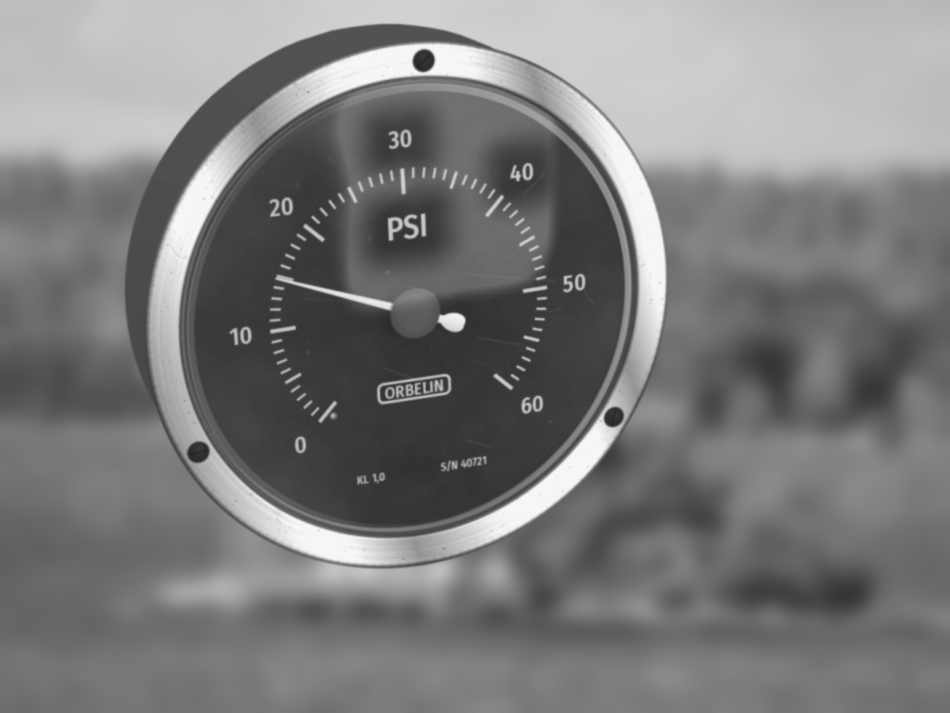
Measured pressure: **15** psi
